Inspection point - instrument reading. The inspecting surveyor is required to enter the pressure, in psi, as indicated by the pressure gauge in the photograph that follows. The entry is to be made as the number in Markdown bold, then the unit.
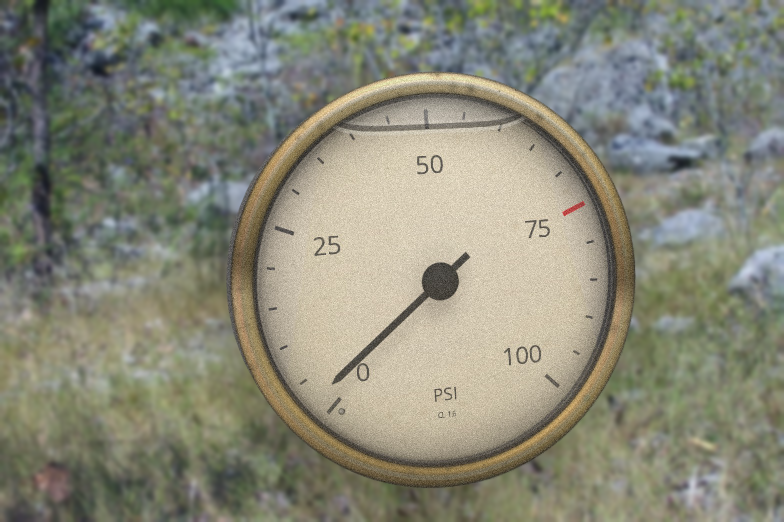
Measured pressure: **2.5** psi
